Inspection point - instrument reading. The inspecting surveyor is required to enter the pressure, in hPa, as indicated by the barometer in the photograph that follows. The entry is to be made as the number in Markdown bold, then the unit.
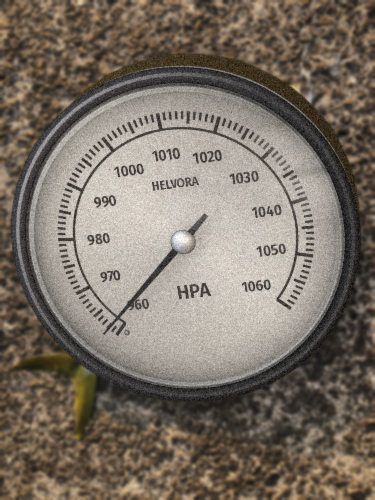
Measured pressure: **962** hPa
